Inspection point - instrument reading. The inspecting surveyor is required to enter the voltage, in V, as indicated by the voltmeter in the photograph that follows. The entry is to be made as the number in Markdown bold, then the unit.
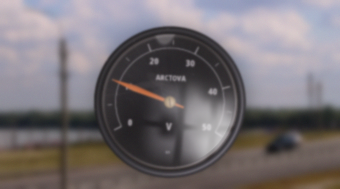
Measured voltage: **10** V
